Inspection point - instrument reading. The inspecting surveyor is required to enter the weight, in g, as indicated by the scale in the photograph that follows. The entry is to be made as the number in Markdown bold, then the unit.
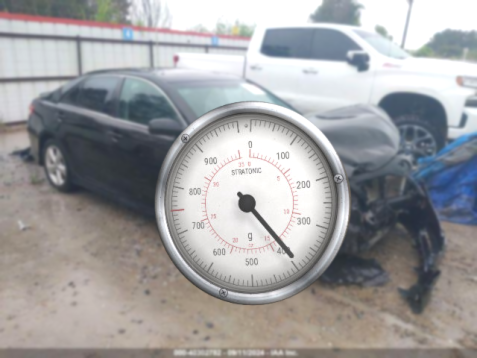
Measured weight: **390** g
